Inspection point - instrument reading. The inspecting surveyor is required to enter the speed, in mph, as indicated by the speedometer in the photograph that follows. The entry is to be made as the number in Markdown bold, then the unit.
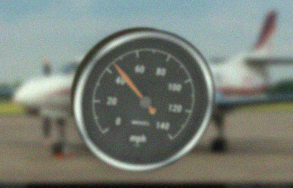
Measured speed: **45** mph
